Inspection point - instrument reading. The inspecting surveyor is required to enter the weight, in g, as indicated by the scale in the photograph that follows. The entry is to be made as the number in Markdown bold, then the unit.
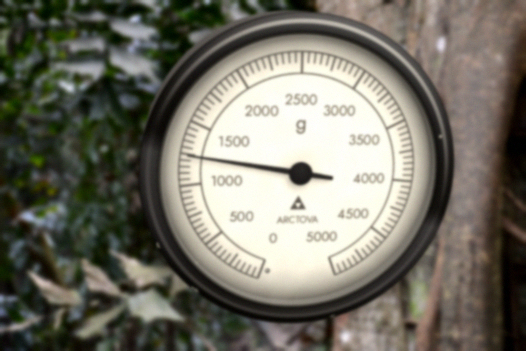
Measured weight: **1250** g
